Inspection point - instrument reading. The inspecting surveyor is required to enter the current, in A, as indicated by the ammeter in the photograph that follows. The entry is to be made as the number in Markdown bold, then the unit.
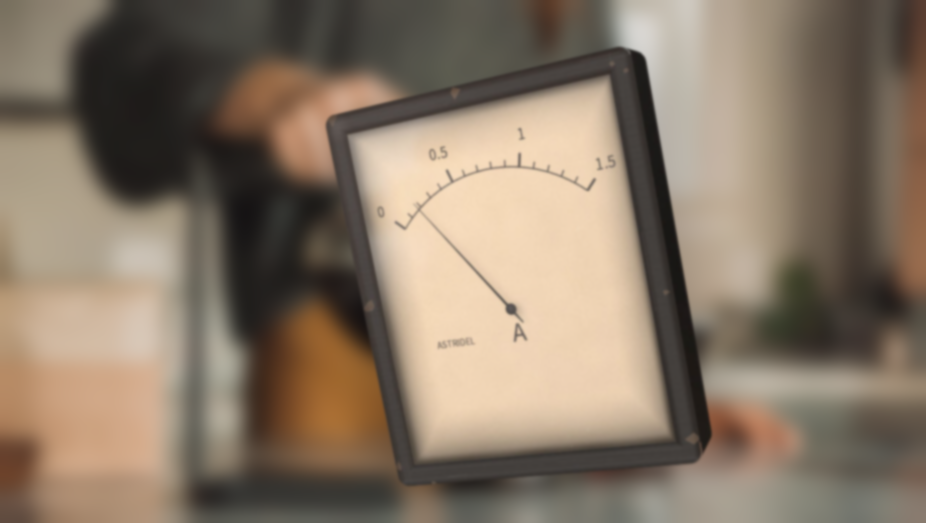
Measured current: **0.2** A
